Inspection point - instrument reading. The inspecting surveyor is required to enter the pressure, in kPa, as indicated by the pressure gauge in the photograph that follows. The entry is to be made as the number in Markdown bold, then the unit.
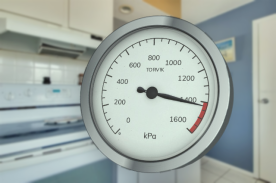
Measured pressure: **1425** kPa
